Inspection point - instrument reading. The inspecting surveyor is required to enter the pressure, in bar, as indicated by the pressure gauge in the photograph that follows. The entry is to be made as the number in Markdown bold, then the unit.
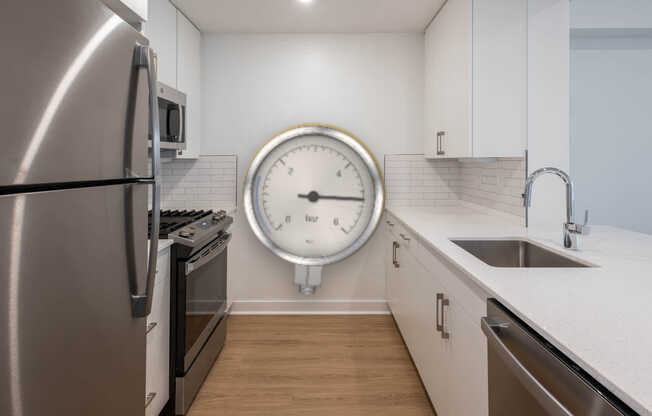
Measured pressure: **5** bar
